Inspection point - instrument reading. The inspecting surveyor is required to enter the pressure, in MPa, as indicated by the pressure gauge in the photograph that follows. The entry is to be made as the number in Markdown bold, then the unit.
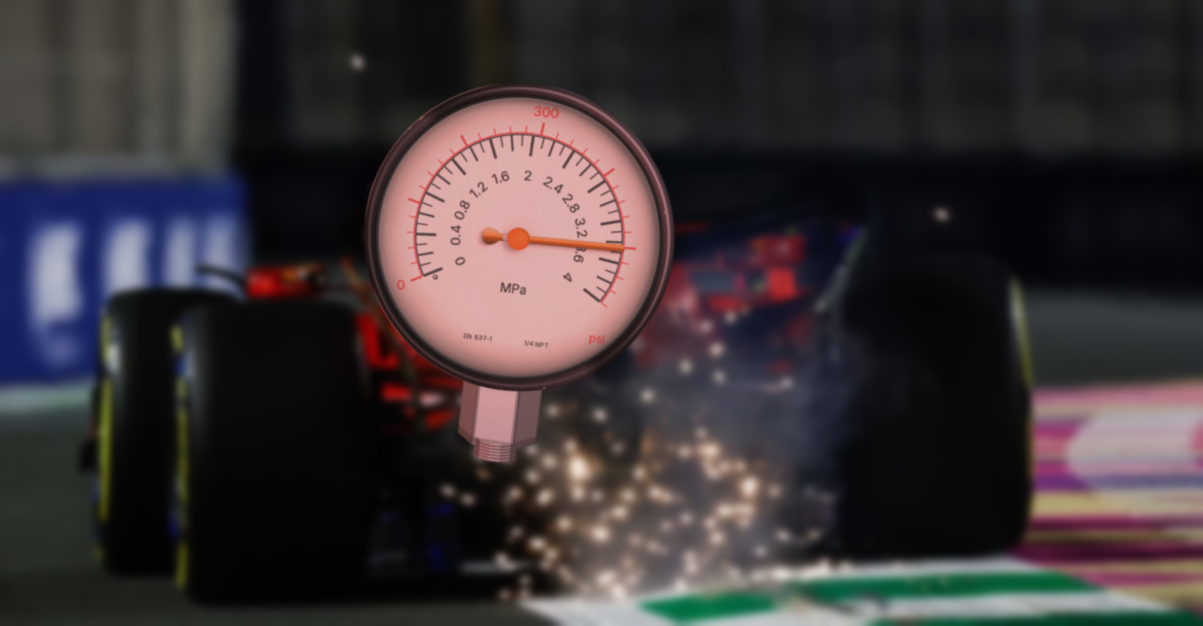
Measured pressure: **3.45** MPa
